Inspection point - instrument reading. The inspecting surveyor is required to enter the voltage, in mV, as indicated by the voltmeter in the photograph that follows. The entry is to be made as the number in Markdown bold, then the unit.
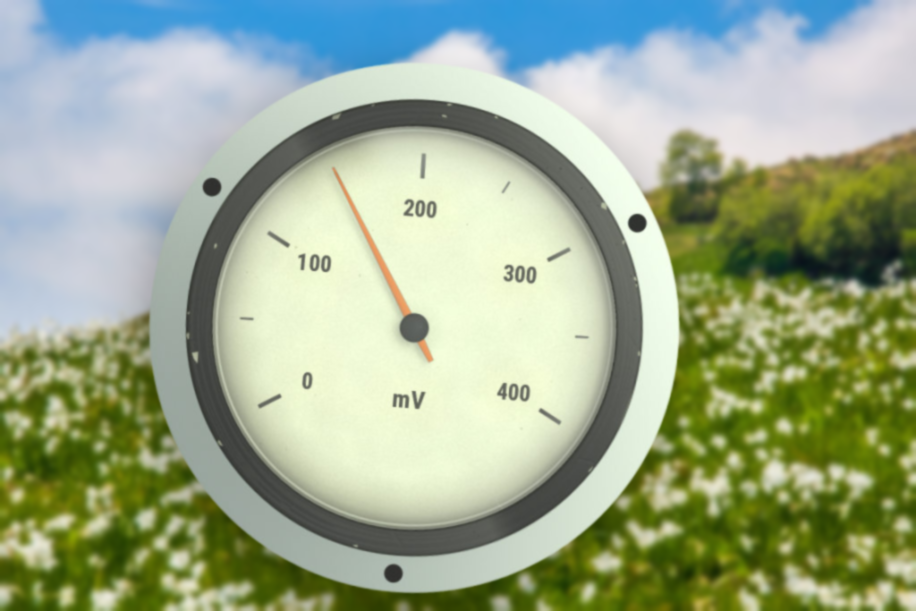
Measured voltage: **150** mV
